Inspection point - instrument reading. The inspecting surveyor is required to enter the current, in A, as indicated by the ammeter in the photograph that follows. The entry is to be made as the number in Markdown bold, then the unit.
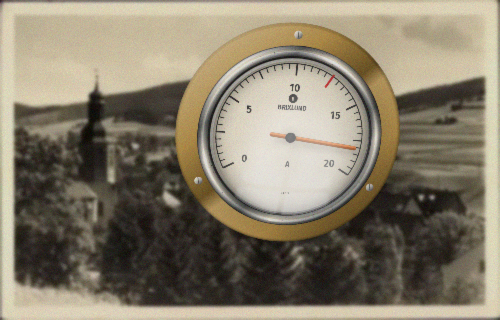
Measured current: **18** A
